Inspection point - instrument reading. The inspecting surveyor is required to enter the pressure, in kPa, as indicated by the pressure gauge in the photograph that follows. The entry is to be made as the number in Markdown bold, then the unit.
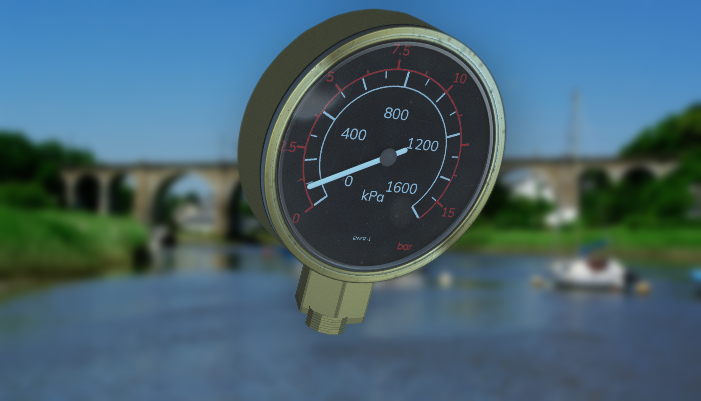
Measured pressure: **100** kPa
